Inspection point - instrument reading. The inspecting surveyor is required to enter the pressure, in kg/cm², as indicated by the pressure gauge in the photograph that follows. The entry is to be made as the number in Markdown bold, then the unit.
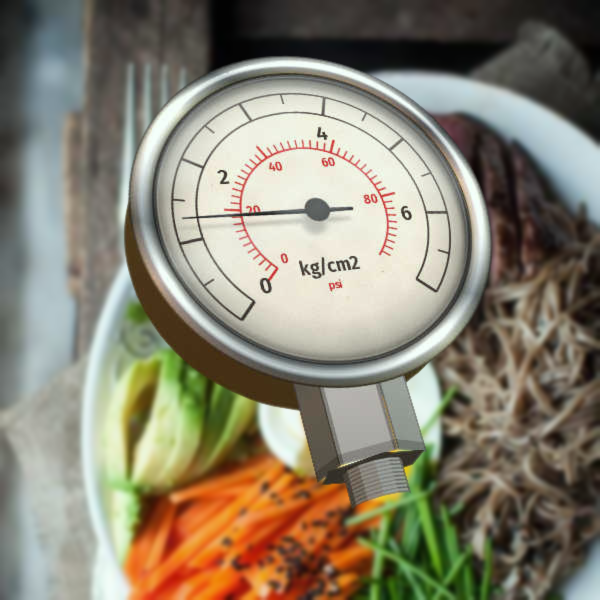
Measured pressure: **1.25** kg/cm²
